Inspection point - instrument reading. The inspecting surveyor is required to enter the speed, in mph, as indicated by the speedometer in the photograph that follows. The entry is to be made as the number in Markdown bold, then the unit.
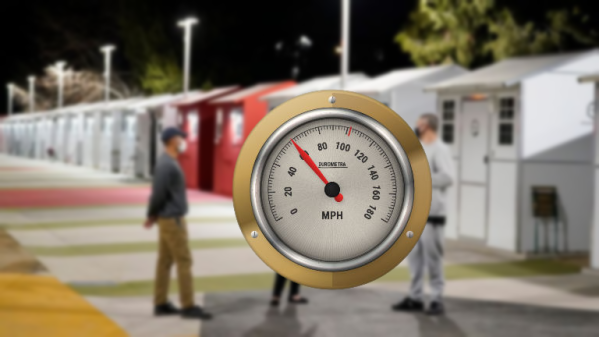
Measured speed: **60** mph
